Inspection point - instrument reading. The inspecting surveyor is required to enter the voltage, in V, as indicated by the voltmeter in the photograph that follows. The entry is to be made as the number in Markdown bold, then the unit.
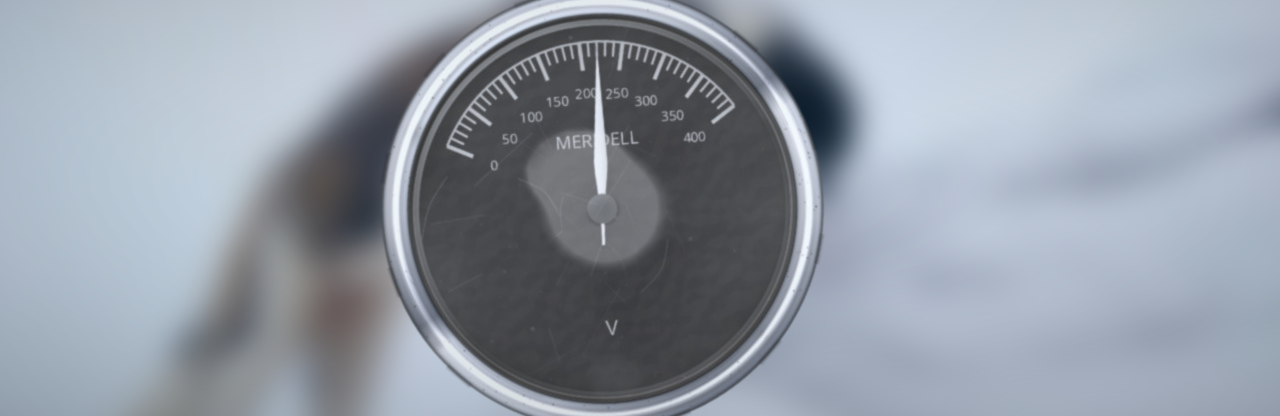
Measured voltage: **220** V
